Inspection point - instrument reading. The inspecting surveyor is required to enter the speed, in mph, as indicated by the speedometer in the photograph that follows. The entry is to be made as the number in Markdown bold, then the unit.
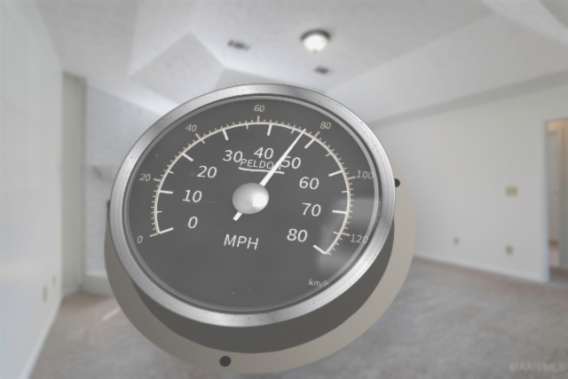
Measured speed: **47.5** mph
